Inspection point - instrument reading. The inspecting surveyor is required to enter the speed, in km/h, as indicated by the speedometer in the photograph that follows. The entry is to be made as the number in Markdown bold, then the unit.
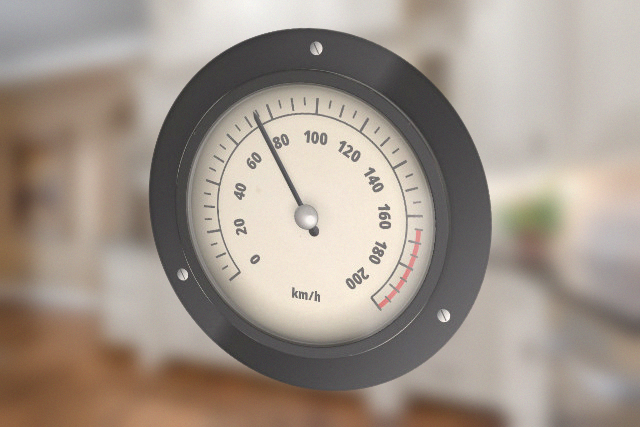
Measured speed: **75** km/h
